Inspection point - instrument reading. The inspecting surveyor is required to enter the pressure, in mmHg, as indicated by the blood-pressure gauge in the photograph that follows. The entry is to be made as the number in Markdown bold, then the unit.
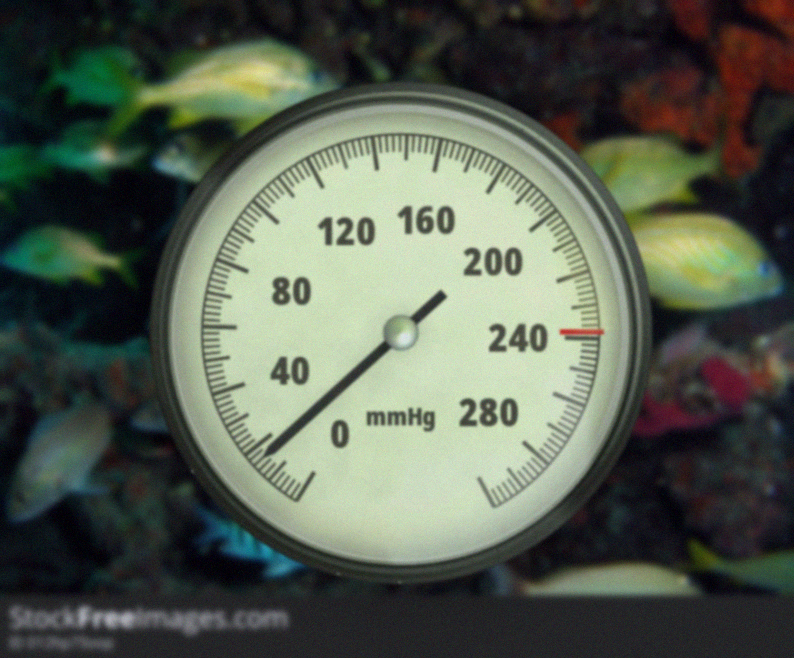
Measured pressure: **16** mmHg
